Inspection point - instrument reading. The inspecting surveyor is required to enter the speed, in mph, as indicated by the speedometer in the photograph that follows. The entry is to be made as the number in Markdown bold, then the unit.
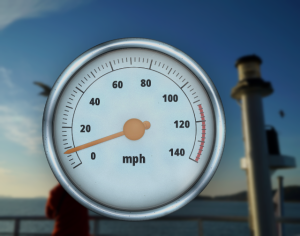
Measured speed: **8** mph
